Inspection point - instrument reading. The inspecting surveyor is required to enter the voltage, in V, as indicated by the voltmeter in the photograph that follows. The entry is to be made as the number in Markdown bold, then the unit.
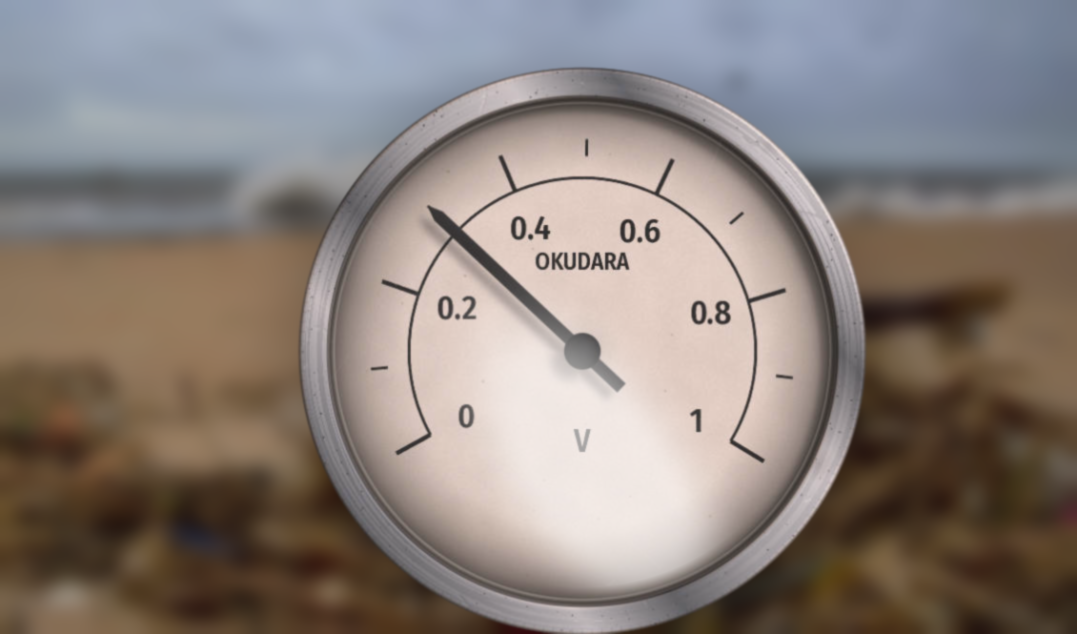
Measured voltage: **0.3** V
